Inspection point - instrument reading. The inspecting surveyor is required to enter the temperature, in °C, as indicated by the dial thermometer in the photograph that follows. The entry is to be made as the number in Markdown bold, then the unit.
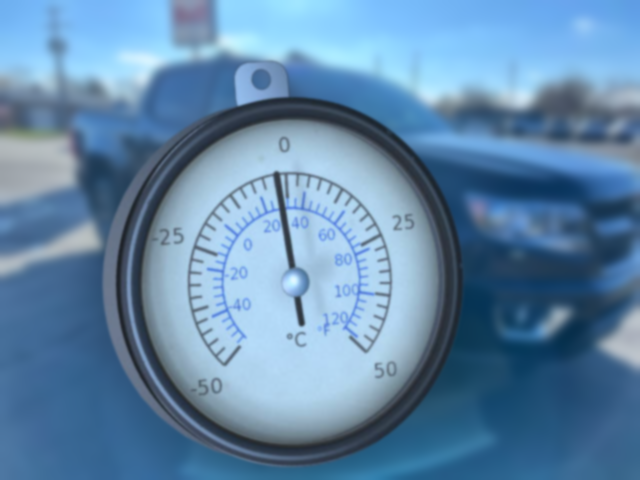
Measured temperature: **-2.5** °C
